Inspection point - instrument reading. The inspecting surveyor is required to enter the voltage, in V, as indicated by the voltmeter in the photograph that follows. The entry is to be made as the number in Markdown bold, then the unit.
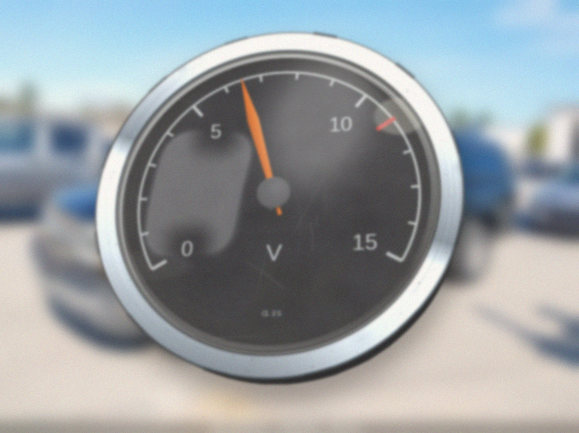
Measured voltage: **6.5** V
